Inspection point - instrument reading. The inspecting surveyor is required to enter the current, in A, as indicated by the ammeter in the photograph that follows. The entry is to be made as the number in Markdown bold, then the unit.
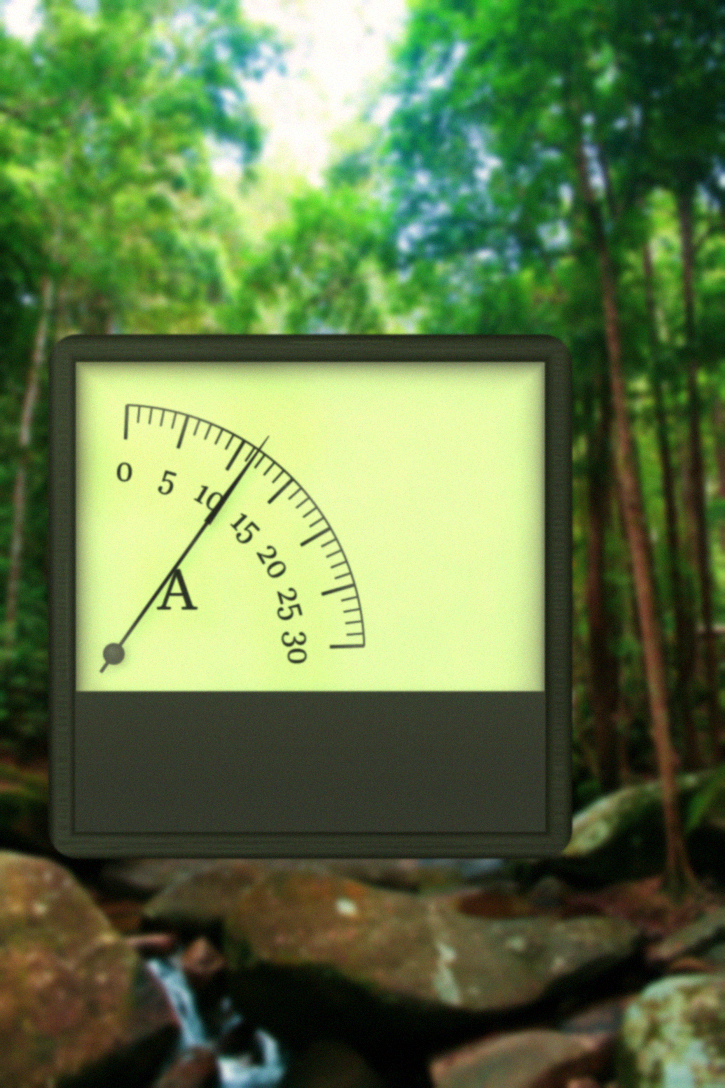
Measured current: **11.5** A
